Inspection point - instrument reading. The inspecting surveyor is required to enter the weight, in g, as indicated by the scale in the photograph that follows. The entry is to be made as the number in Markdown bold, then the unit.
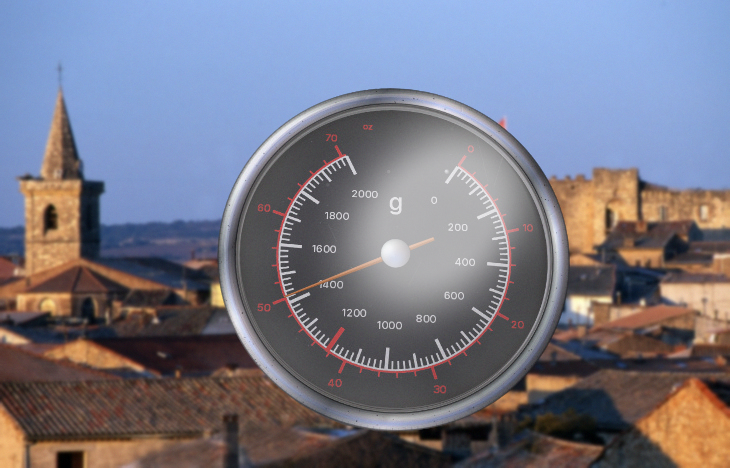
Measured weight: **1420** g
